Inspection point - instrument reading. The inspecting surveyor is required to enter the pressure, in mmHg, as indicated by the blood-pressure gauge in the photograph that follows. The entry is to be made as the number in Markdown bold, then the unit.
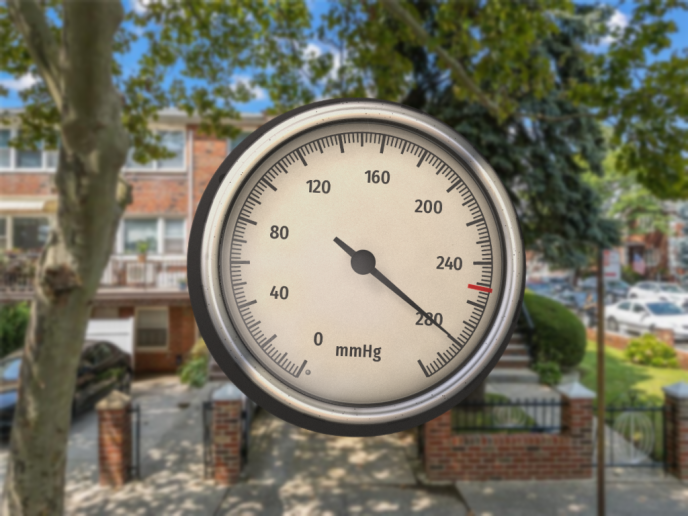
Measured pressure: **280** mmHg
